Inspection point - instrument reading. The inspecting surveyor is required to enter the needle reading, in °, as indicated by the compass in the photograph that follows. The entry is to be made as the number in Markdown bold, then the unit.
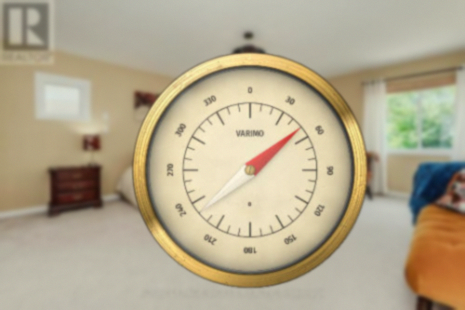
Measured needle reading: **50** °
